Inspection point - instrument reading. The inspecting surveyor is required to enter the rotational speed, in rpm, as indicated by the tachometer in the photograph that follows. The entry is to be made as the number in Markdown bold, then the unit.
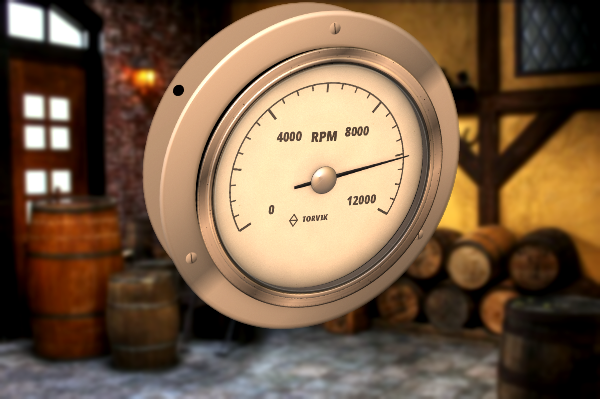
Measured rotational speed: **10000** rpm
